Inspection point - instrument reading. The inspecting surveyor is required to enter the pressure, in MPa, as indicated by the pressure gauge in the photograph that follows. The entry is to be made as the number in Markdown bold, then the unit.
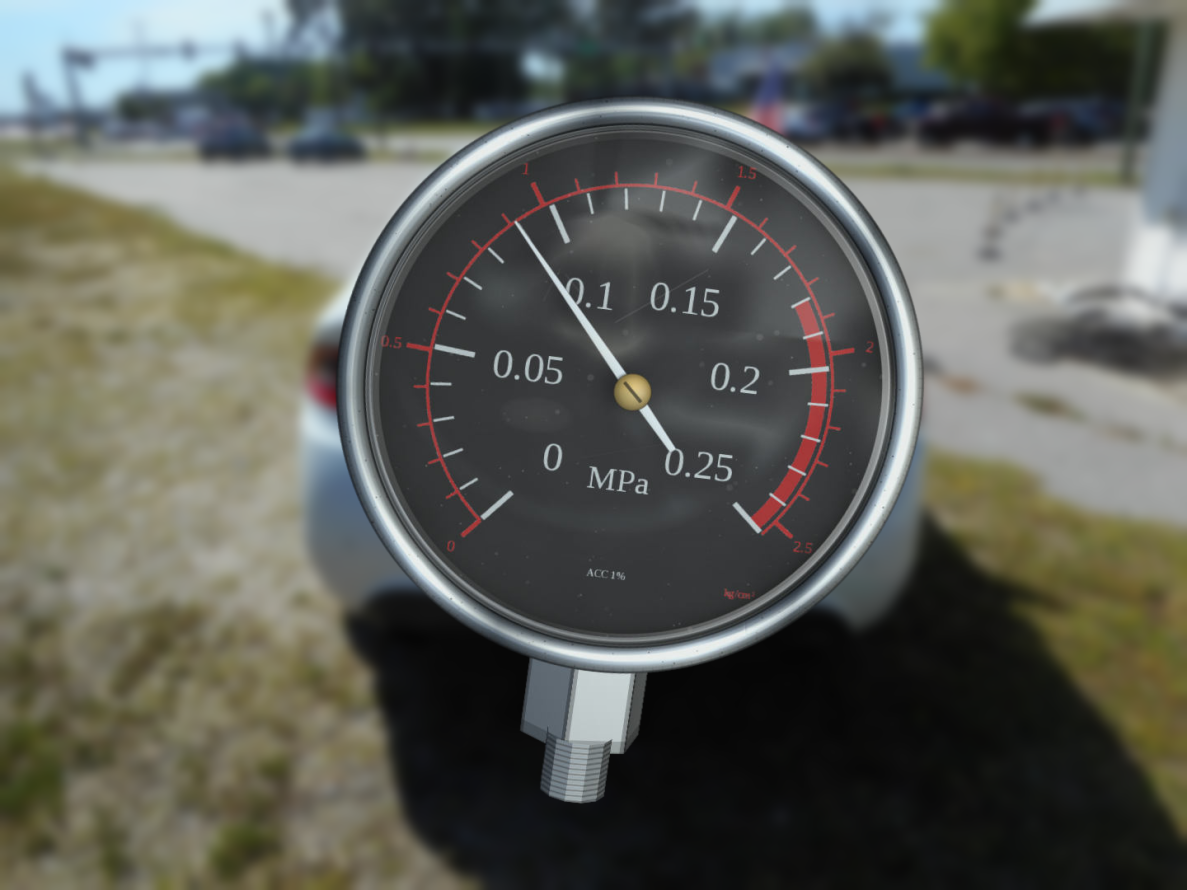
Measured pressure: **0.09** MPa
